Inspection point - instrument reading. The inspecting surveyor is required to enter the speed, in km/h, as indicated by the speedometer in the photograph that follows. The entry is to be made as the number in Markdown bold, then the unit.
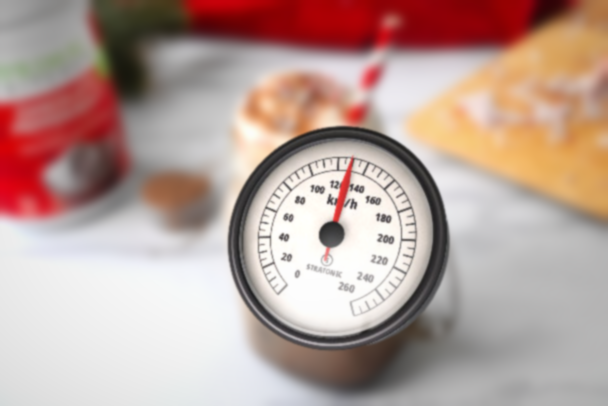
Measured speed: **130** km/h
